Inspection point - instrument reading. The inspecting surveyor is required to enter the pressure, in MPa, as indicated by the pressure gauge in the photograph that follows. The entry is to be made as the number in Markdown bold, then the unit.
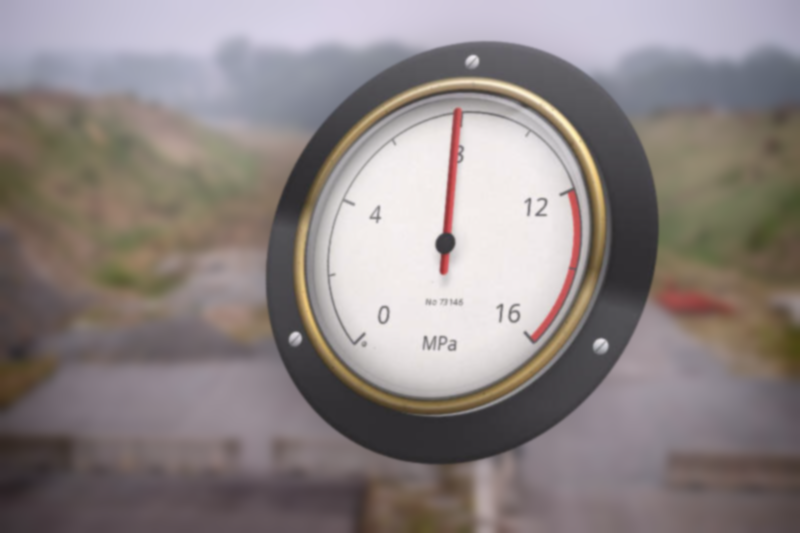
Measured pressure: **8** MPa
